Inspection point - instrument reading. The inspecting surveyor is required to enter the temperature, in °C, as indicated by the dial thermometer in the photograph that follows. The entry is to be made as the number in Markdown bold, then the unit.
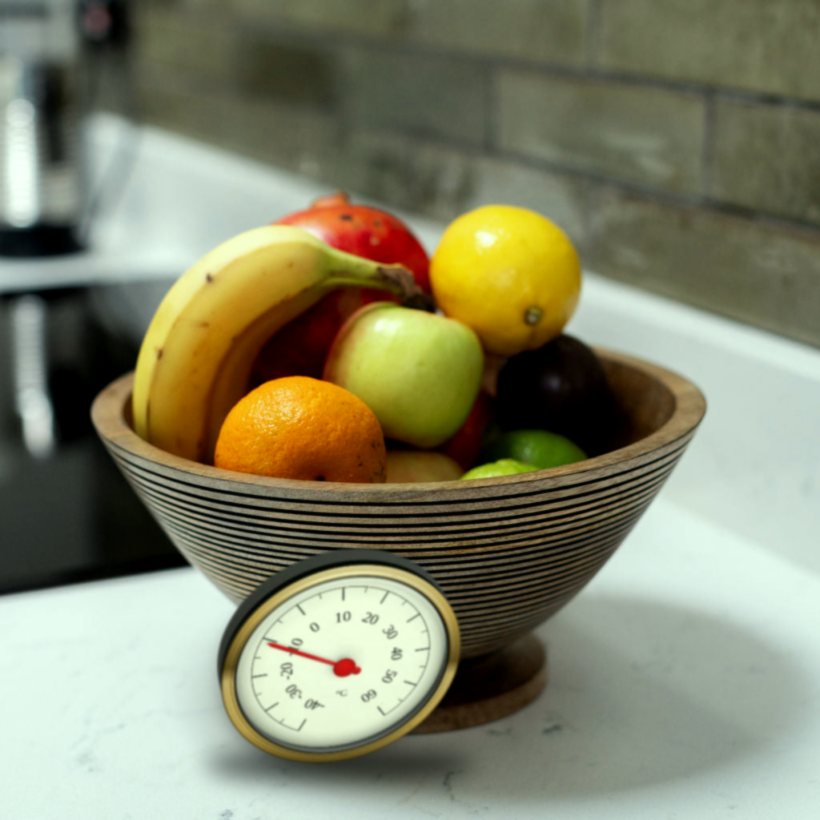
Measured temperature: **-10** °C
